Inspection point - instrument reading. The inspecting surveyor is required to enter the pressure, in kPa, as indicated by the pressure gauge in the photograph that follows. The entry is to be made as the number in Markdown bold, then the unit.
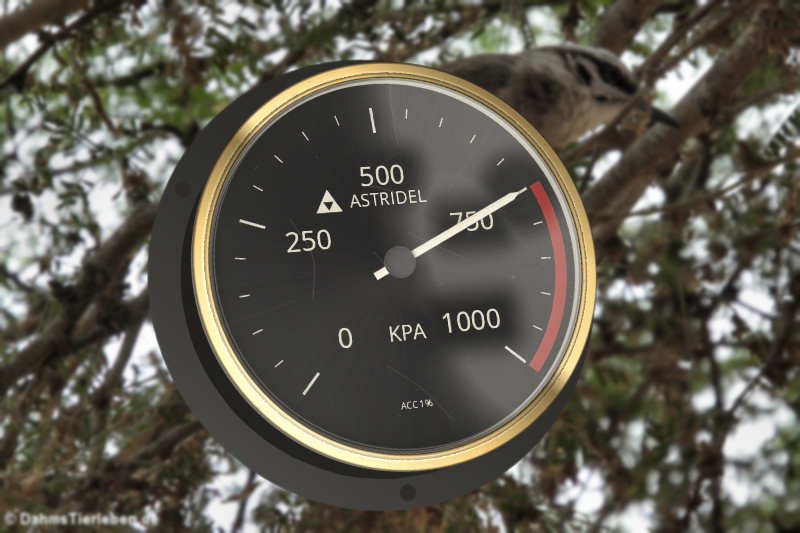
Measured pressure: **750** kPa
